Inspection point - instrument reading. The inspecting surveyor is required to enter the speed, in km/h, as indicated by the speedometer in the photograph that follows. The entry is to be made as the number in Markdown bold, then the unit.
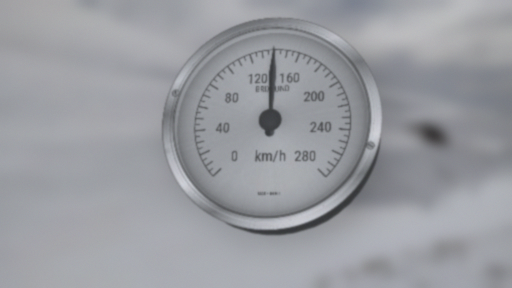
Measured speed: **140** km/h
